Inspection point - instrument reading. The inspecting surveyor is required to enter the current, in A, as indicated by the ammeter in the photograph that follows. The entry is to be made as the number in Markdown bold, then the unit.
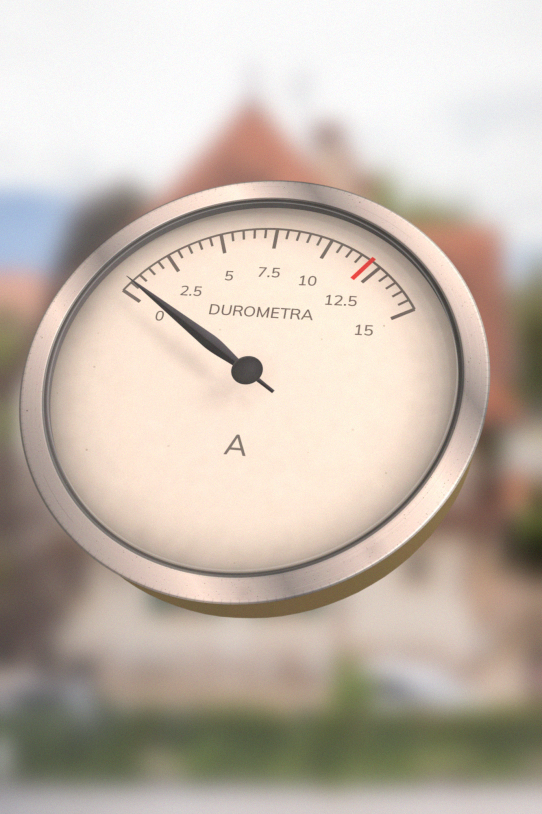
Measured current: **0.5** A
